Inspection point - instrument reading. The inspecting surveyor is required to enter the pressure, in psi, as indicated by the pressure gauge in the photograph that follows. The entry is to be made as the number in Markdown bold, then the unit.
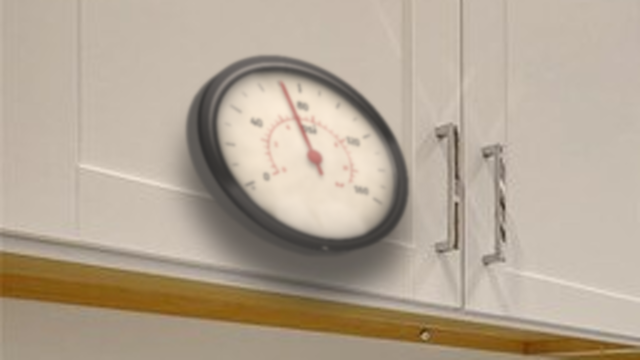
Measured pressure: **70** psi
